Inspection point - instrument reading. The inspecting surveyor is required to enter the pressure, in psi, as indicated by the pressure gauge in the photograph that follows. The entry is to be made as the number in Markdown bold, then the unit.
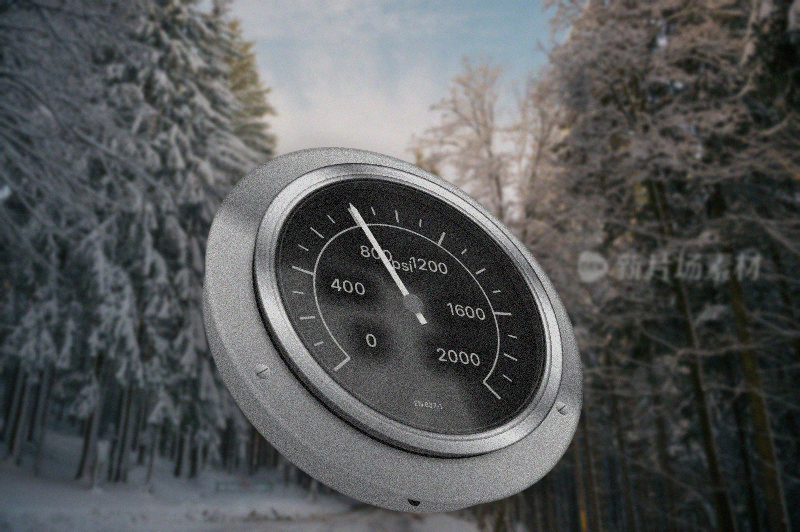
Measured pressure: **800** psi
